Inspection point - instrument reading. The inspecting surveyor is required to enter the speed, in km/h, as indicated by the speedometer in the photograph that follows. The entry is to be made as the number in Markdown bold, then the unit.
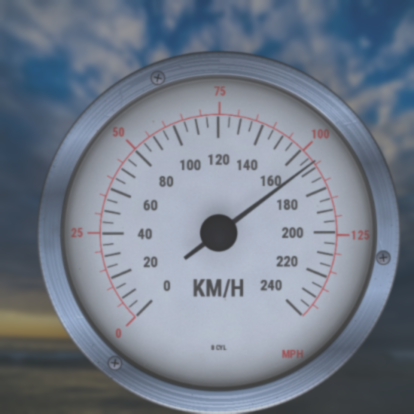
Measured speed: **167.5** km/h
